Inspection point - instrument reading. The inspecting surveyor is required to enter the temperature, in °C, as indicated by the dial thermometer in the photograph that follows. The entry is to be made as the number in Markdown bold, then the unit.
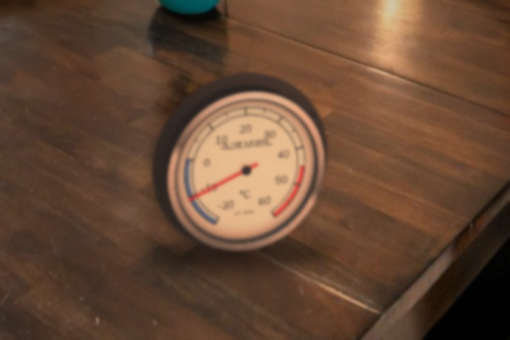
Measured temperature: **-10** °C
